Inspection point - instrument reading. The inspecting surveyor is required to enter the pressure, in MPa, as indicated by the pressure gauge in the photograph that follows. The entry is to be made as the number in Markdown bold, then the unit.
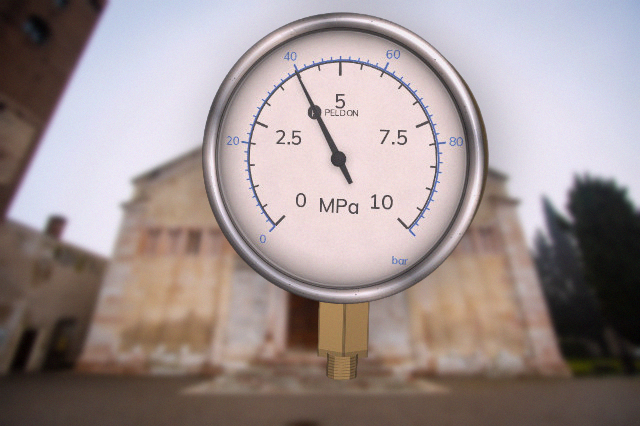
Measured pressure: **4** MPa
